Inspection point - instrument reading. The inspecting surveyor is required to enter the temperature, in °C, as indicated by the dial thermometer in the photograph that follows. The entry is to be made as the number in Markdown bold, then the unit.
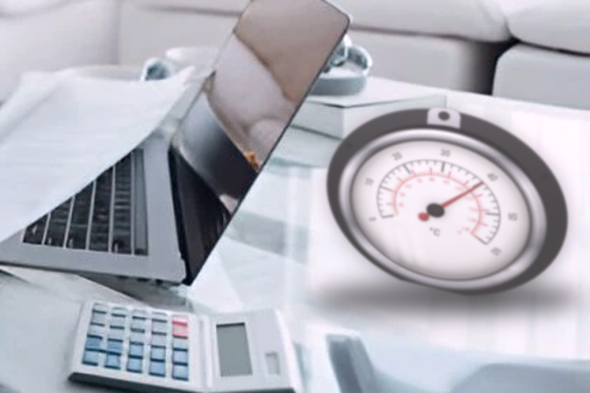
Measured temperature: **40** °C
